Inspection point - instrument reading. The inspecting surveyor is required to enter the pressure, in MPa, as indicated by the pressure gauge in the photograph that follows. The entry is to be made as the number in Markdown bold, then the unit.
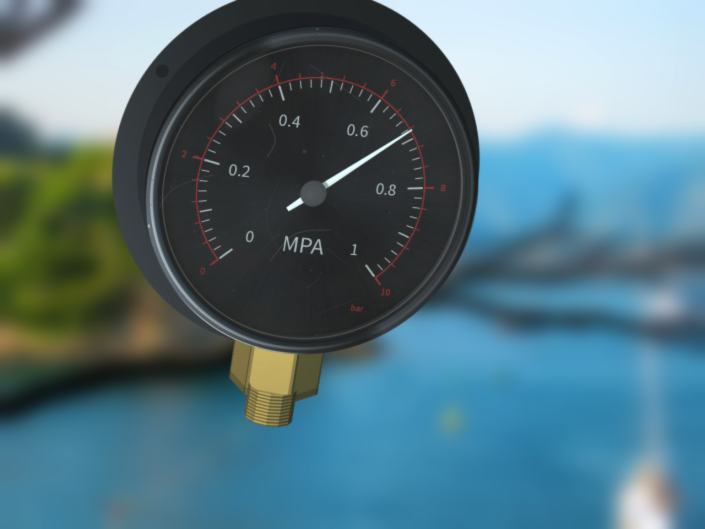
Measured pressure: **0.68** MPa
